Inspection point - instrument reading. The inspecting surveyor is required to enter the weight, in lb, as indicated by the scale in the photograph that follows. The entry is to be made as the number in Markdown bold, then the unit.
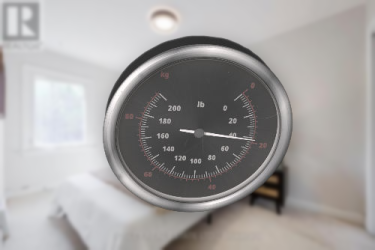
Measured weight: **40** lb
